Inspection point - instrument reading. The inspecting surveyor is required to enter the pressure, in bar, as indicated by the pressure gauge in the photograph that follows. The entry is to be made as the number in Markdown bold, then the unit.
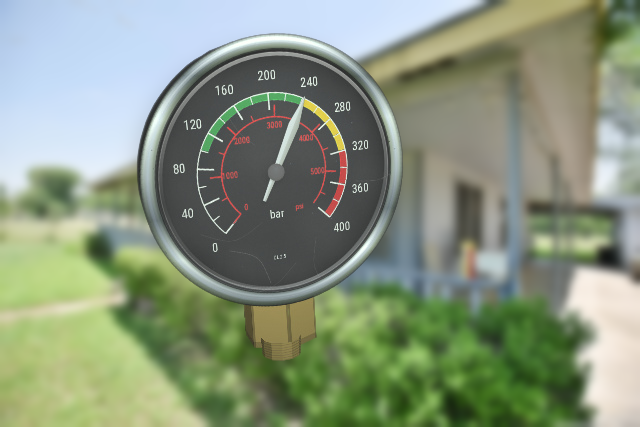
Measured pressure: **240** bar
